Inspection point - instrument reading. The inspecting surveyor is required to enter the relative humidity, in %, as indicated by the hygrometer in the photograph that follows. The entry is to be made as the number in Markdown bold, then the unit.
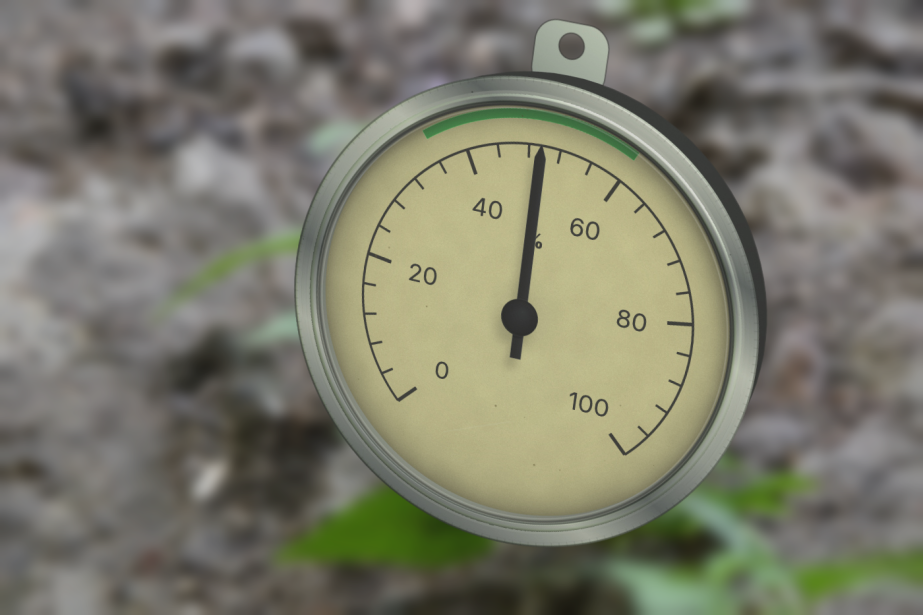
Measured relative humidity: **50** %
